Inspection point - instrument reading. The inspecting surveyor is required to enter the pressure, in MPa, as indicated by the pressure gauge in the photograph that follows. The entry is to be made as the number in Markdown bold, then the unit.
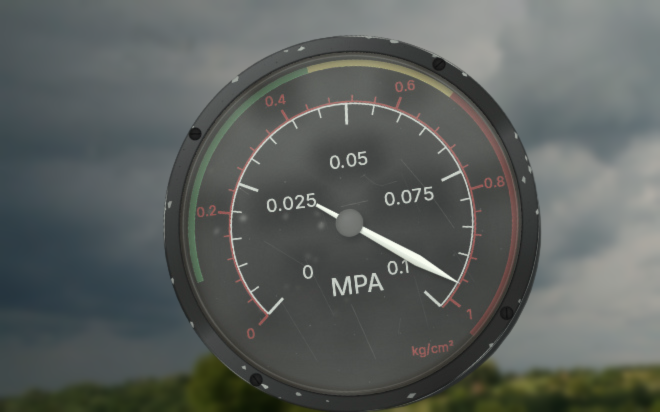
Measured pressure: **0.095** MPa
